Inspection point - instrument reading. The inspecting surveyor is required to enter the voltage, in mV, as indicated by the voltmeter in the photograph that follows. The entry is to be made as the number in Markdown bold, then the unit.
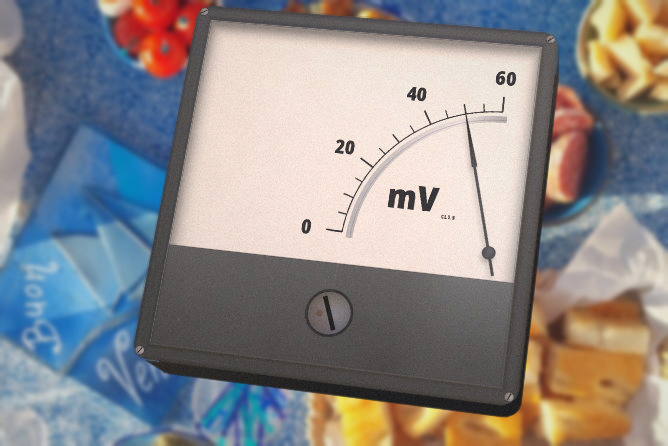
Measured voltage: **50** mV
